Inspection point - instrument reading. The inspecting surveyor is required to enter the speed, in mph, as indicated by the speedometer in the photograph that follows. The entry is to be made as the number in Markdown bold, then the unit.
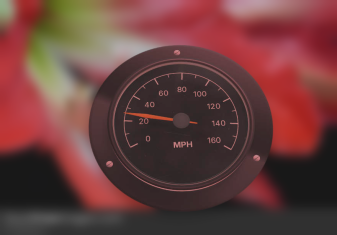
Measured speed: **25** mph
